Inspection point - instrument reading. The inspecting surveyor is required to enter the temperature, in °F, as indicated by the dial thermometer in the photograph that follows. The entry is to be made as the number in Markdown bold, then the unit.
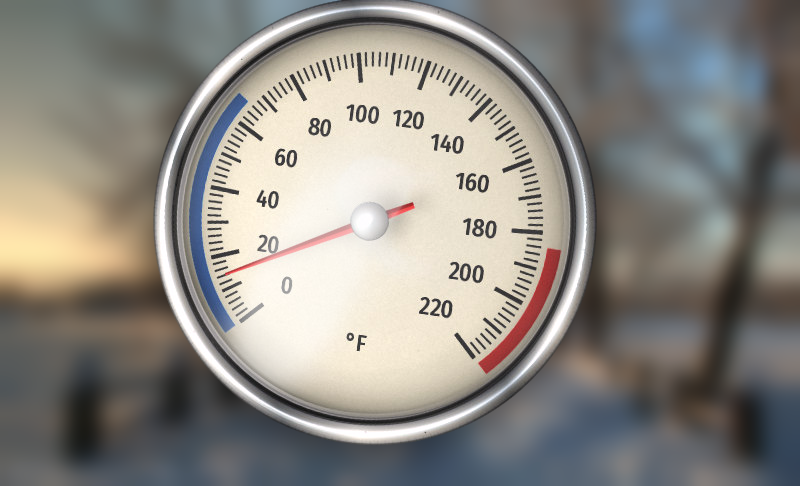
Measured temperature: **14** °F
